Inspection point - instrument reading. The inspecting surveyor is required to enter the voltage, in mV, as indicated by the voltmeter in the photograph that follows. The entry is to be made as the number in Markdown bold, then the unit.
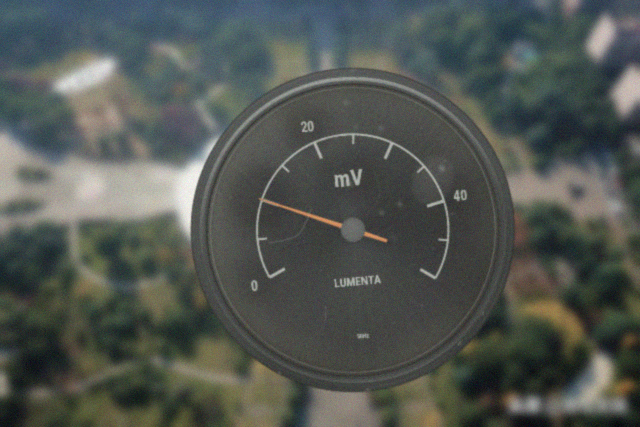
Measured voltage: **10** mV
